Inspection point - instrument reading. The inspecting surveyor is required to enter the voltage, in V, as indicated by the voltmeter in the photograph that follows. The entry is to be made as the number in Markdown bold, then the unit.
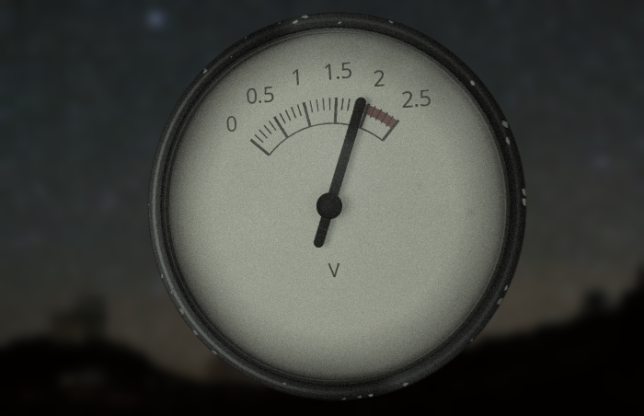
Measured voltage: **1.9** V
